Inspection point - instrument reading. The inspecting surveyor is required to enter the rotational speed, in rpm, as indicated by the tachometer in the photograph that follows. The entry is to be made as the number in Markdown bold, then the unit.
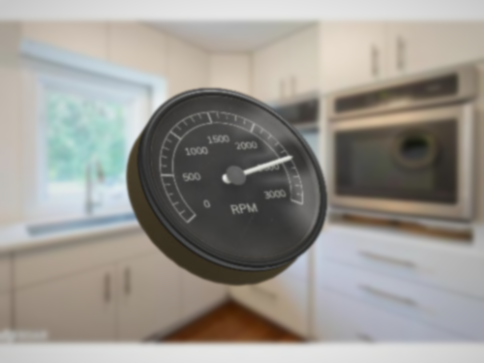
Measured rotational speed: **2500** rpm
